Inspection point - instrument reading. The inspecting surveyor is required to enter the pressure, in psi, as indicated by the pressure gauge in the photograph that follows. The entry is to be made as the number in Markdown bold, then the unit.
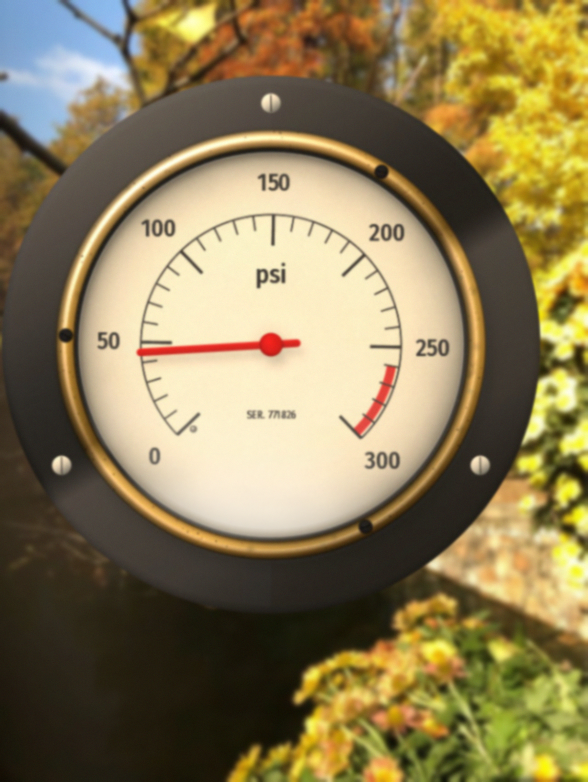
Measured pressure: **45** psi
